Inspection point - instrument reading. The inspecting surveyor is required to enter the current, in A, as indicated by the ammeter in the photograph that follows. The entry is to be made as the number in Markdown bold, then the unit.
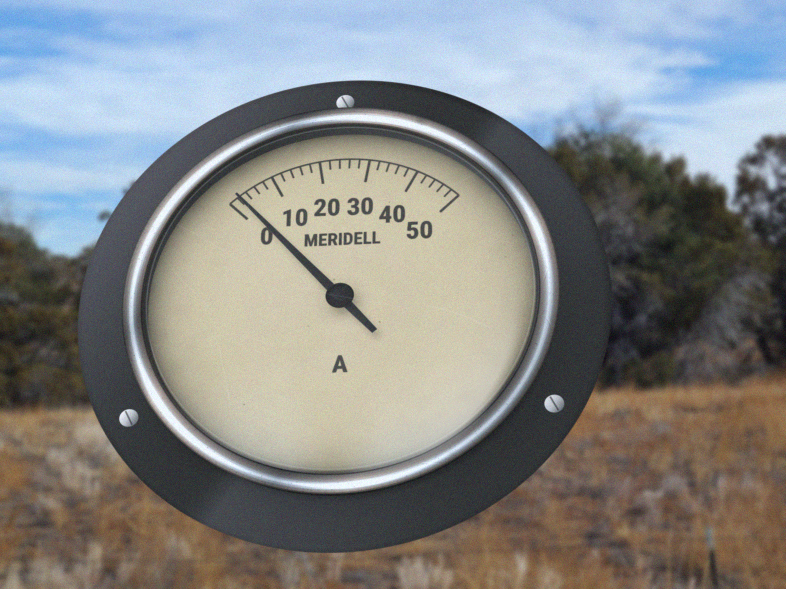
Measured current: **2** A
